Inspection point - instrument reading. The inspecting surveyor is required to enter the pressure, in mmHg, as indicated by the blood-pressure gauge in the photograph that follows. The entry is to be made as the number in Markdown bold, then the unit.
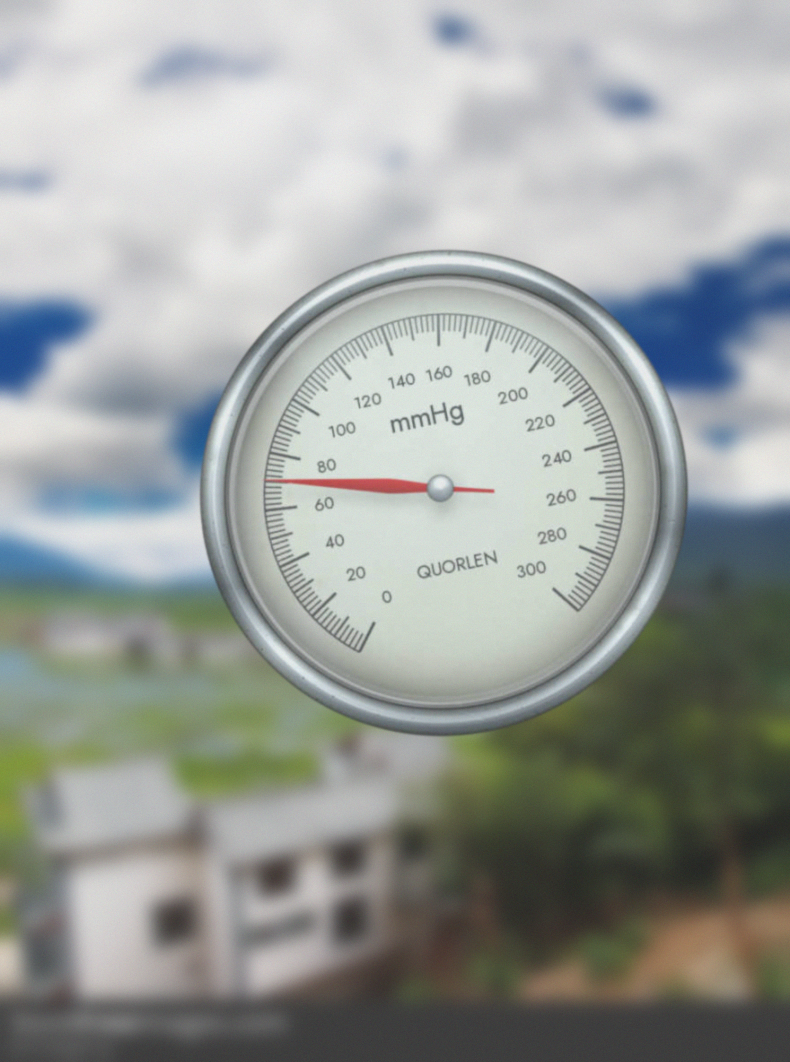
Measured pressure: **70** mmHg
